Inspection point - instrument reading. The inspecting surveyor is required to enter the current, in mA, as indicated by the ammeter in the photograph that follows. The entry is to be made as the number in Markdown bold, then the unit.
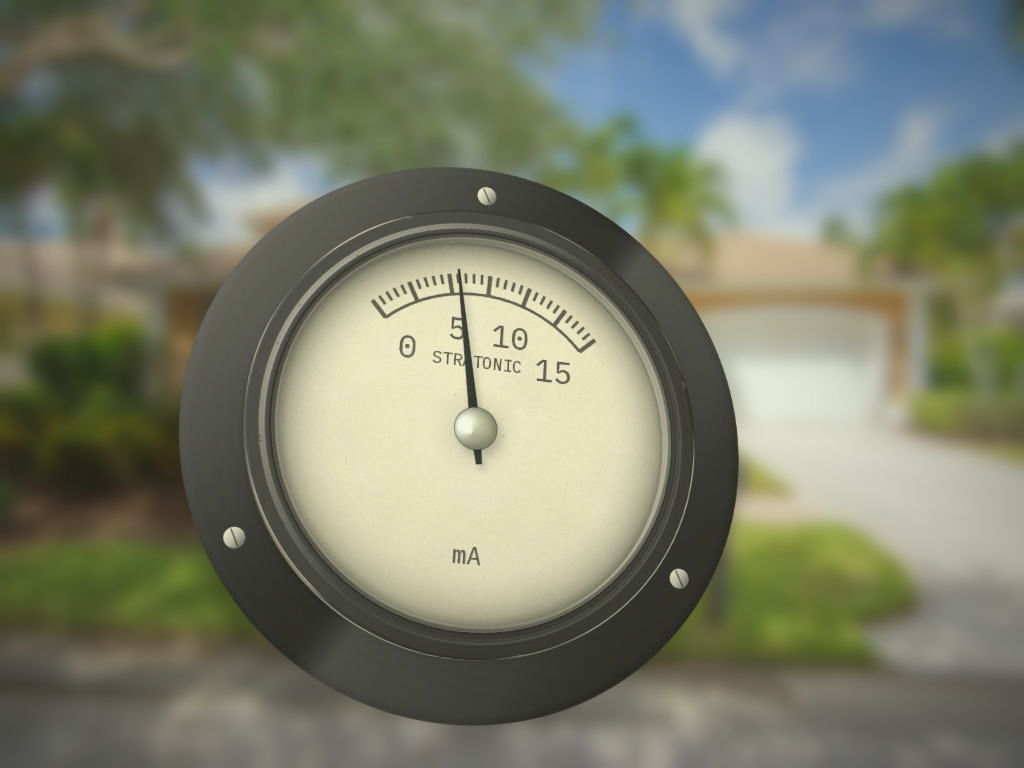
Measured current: **5.5** mA
